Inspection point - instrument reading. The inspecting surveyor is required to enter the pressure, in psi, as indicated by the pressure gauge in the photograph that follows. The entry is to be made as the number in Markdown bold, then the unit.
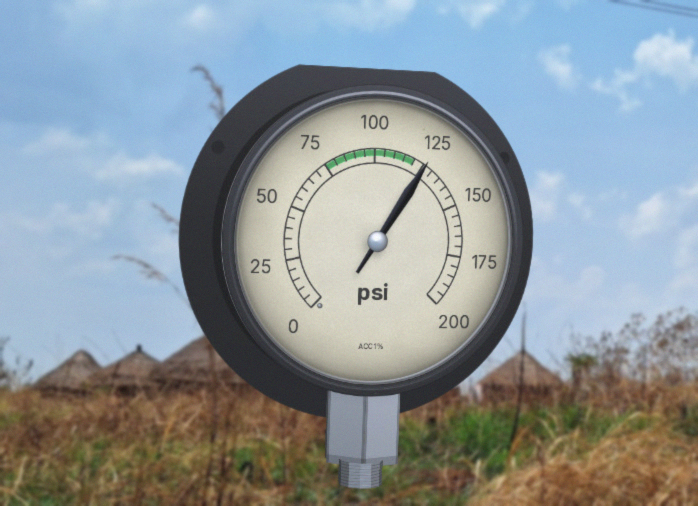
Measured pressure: **125** psi
